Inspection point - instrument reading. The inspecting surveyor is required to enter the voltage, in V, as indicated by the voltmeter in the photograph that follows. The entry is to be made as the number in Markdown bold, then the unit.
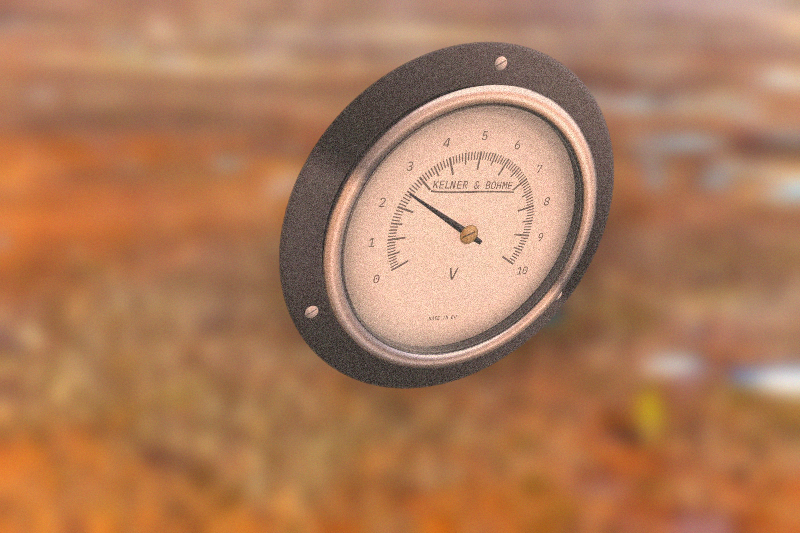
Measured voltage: **2.5** V
